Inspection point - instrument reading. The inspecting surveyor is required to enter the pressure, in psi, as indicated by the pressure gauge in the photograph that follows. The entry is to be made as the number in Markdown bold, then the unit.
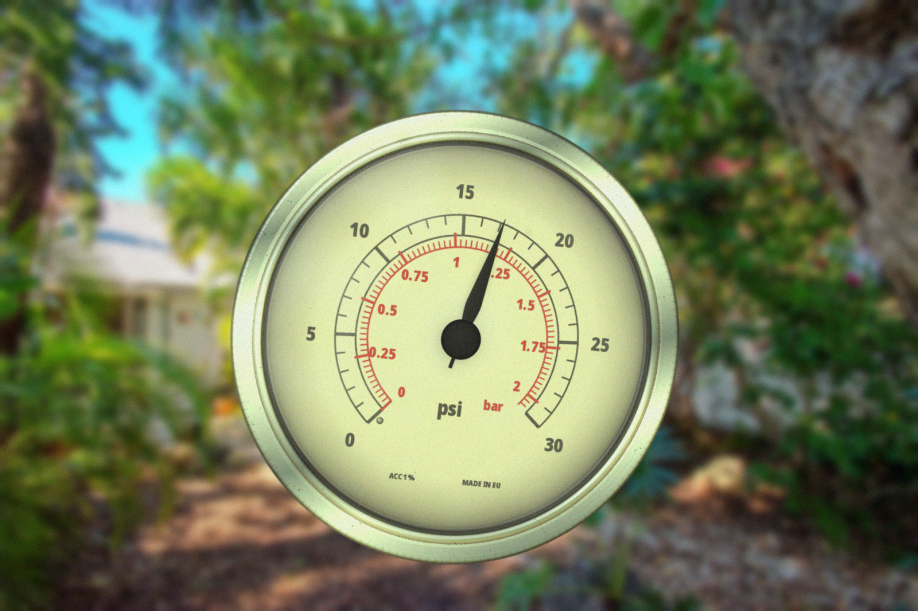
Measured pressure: **17** psi
